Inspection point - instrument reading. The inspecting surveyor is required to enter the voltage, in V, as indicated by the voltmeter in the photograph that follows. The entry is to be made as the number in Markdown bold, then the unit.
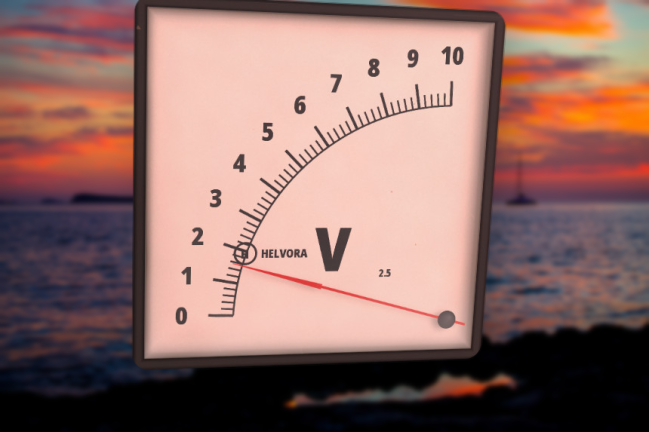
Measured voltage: **1.6** V
